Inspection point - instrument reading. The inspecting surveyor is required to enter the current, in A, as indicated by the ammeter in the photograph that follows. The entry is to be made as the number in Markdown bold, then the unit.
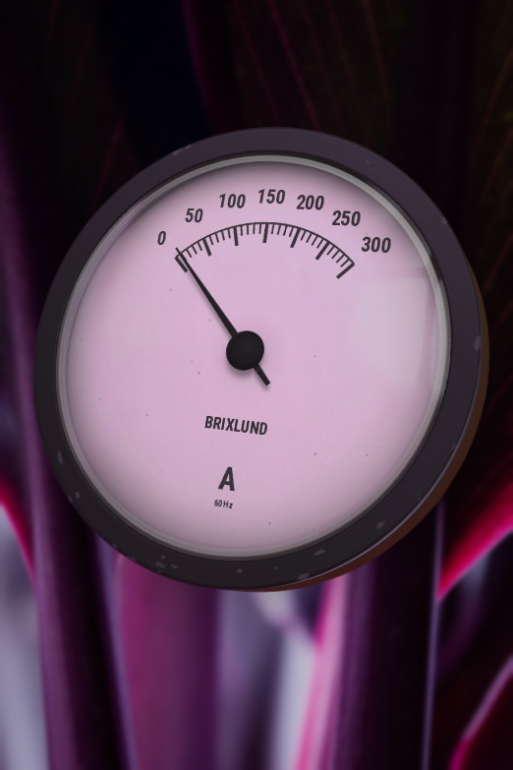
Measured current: **10** A
